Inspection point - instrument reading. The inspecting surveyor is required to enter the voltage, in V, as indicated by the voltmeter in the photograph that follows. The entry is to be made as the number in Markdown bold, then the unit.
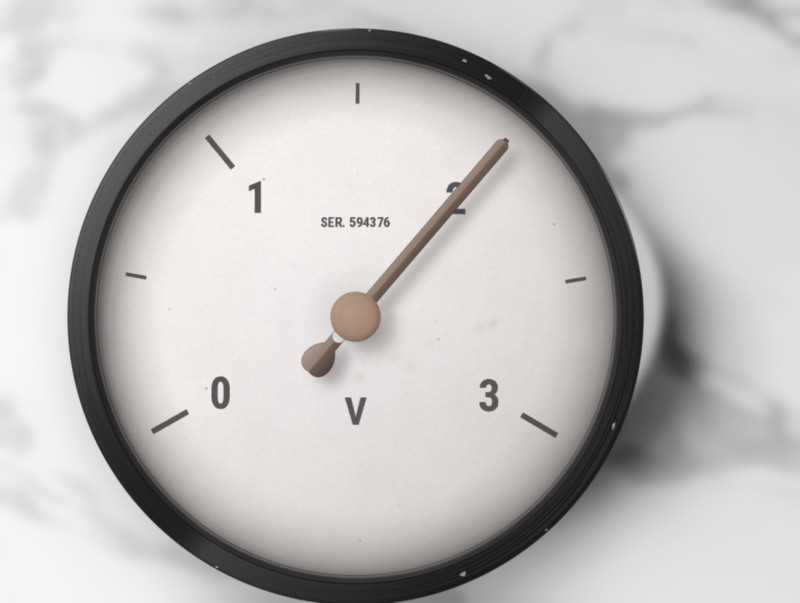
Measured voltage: **2** V
